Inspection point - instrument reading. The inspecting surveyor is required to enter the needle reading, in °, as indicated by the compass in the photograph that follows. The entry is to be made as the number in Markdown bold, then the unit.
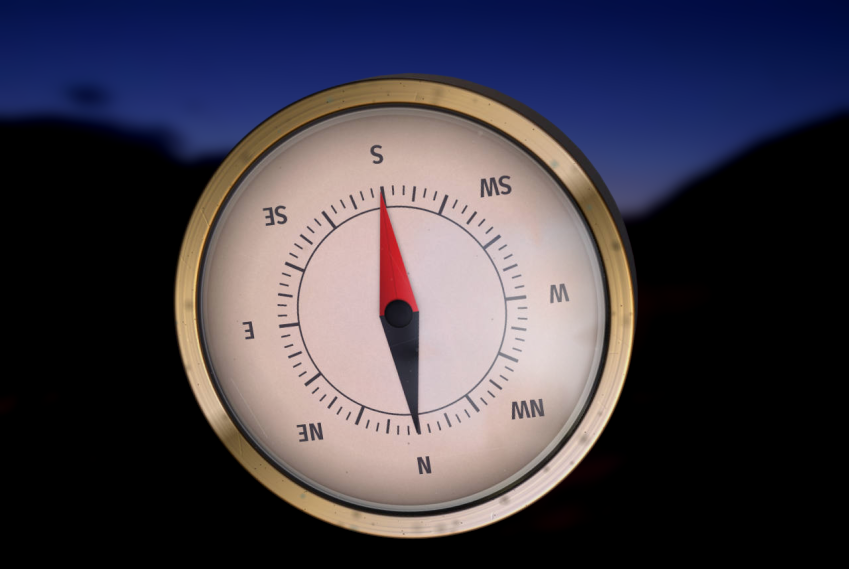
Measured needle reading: **180** °
